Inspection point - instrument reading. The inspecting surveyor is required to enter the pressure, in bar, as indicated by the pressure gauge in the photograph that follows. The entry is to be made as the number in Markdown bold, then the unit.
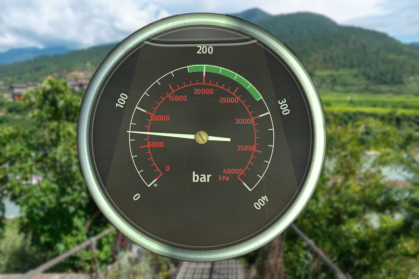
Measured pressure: **70** bar
